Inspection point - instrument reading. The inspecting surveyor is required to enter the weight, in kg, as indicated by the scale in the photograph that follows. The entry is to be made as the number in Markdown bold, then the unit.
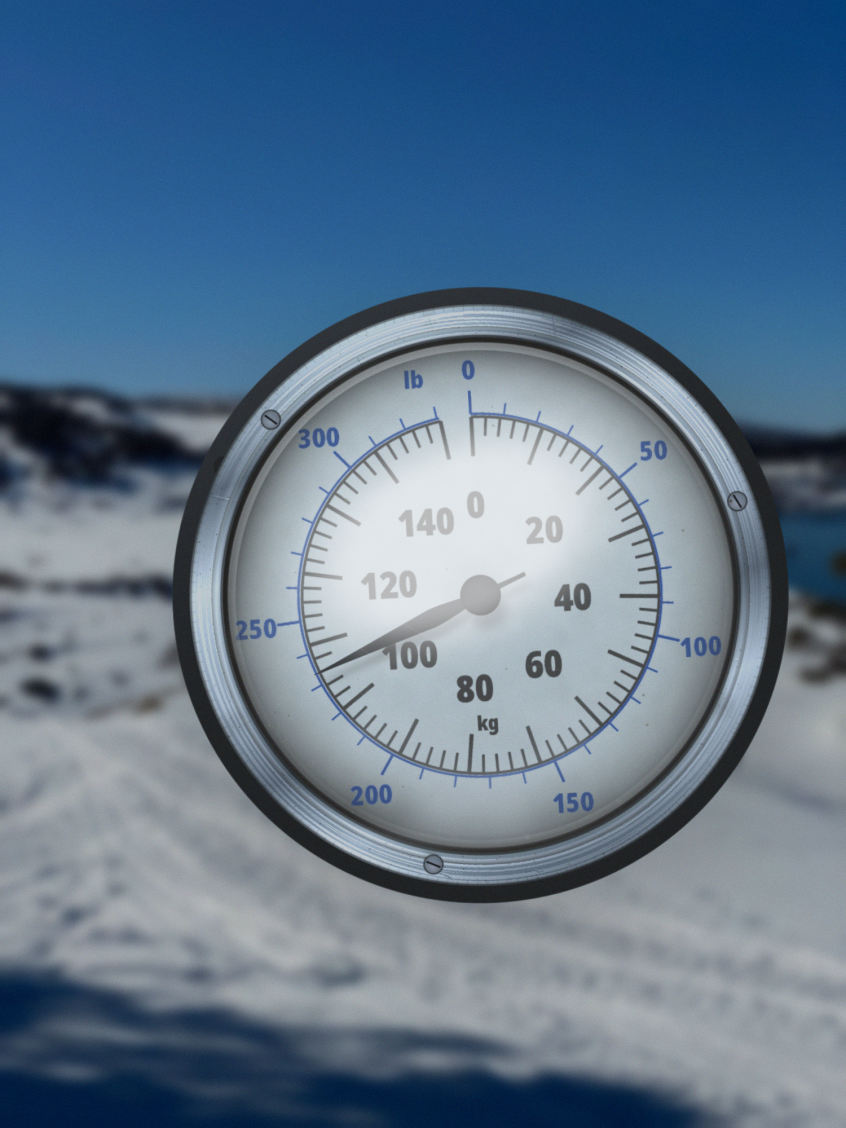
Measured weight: **106** kg
